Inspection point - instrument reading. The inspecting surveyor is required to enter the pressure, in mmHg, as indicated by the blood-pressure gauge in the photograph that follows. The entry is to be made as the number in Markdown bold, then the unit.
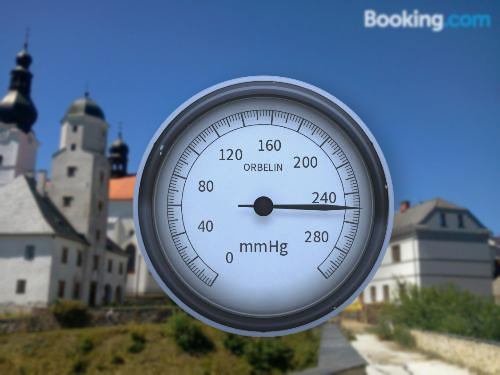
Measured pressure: **250** mmHg
